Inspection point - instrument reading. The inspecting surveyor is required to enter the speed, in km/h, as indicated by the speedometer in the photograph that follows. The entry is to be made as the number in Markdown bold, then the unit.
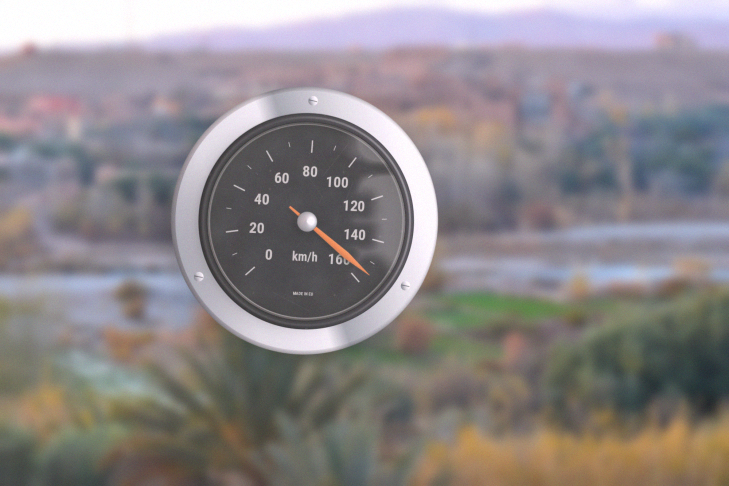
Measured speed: **155** km/h
